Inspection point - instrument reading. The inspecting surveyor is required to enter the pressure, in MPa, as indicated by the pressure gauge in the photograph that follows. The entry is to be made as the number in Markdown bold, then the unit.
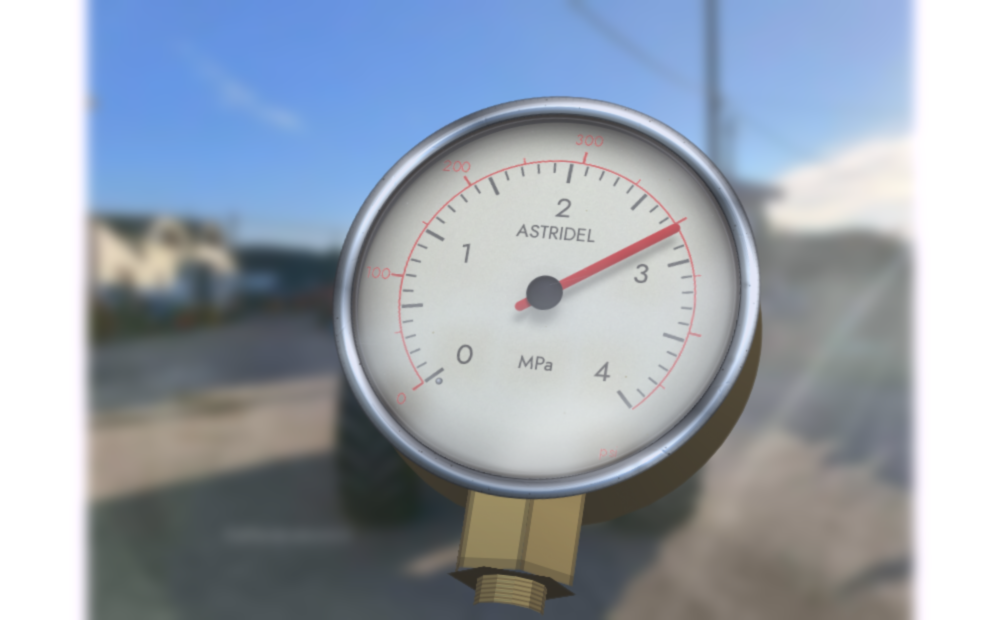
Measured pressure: **2.8** MPa
